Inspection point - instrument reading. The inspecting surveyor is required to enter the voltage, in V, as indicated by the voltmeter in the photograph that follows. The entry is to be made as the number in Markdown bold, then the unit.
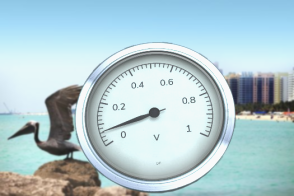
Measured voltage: **0.06** V
